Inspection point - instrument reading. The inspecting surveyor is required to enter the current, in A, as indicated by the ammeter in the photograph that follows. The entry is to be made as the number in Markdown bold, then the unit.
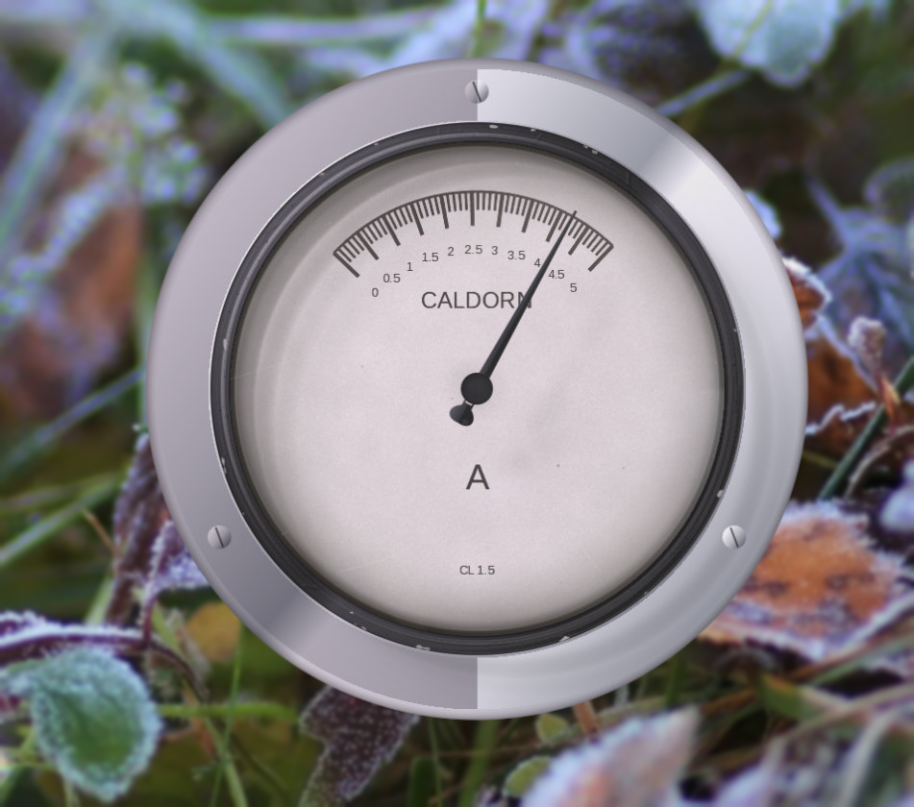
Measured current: **4.2** A
